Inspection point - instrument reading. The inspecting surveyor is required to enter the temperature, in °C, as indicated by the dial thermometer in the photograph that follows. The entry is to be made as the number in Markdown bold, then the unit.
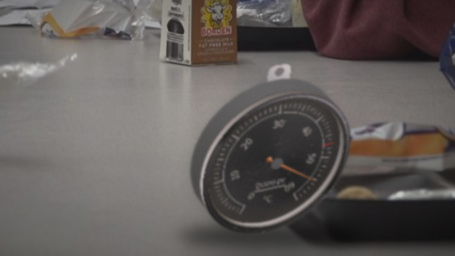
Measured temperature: **55** °C
